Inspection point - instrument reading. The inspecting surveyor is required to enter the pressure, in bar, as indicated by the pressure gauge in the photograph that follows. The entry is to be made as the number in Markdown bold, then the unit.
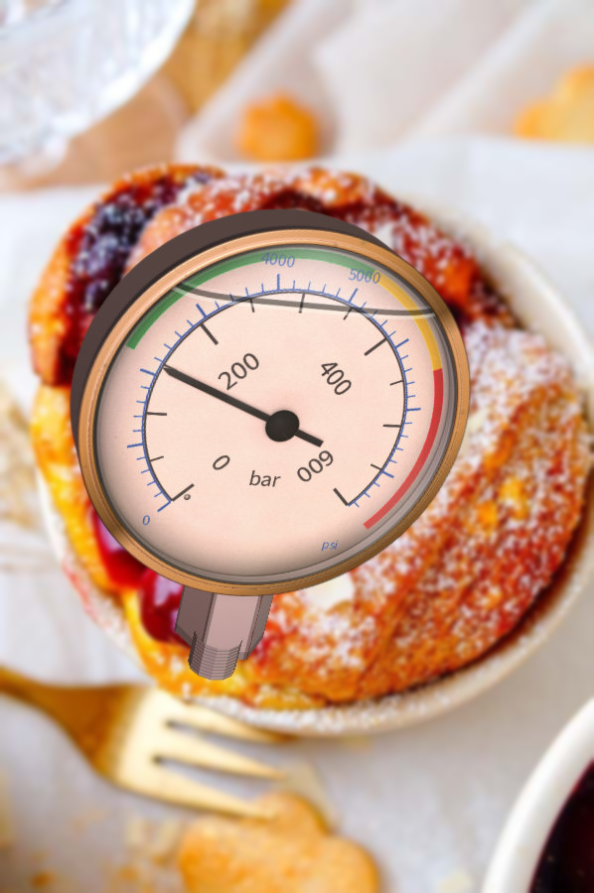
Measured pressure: **150** bar
